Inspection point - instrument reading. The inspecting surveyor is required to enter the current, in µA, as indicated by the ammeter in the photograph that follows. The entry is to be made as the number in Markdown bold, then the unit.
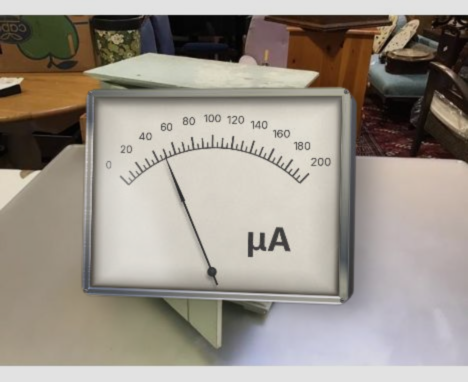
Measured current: **50** µA
